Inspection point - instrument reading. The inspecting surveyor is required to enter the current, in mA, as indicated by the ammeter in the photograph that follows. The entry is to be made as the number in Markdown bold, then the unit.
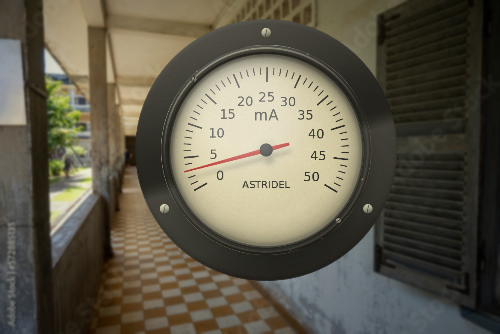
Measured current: **3** mA
